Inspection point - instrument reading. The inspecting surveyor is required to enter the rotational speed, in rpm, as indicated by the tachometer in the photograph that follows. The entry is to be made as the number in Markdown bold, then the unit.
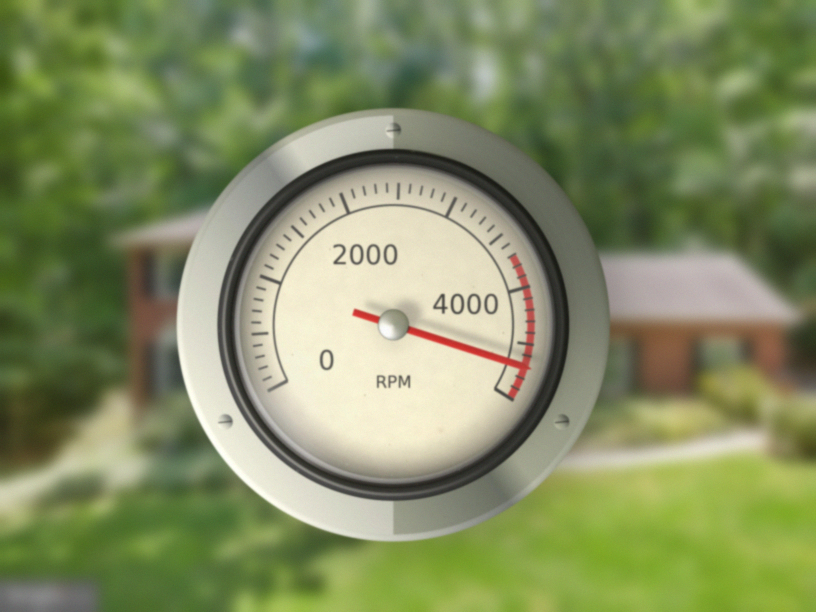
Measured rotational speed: **4700** rpm
